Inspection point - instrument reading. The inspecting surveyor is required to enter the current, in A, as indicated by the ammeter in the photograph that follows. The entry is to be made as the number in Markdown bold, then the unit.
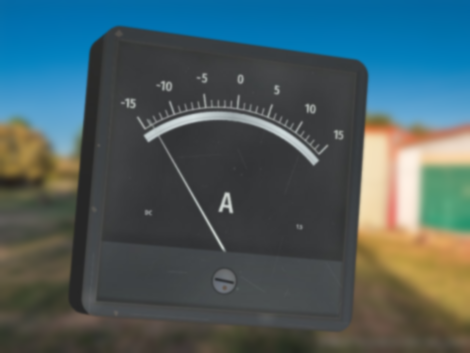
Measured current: **-14** A
